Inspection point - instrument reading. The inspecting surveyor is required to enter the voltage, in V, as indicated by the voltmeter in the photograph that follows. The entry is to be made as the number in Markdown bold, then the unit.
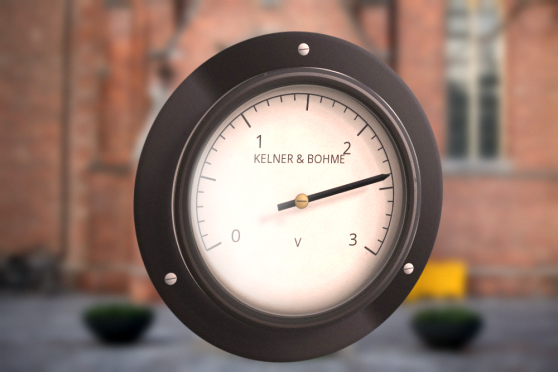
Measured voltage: **2.4** V
